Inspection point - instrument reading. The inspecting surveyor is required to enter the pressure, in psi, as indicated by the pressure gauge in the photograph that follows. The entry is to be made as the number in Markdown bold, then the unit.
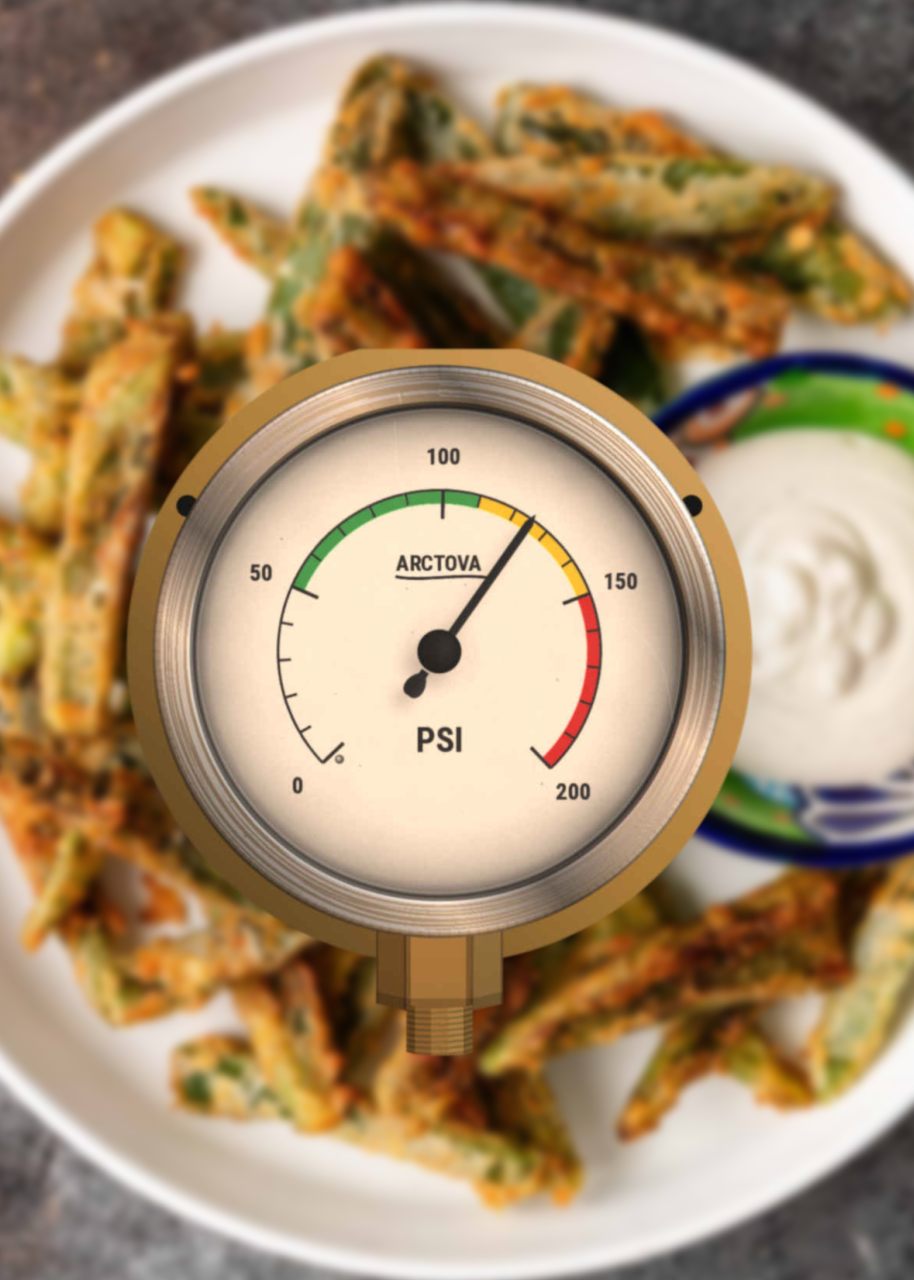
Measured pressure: **125** psi
